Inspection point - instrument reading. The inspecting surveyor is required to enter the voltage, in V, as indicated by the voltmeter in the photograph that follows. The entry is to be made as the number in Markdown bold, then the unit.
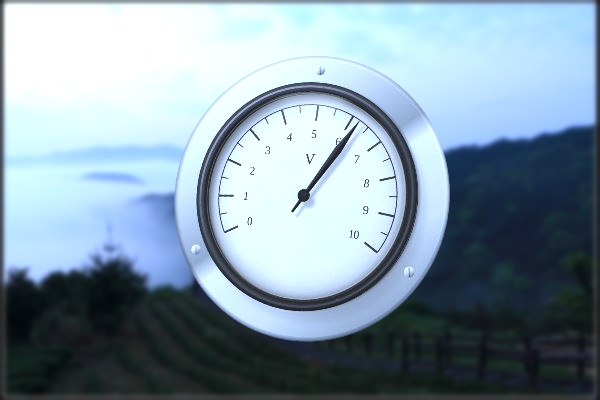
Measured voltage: **6.25** V
